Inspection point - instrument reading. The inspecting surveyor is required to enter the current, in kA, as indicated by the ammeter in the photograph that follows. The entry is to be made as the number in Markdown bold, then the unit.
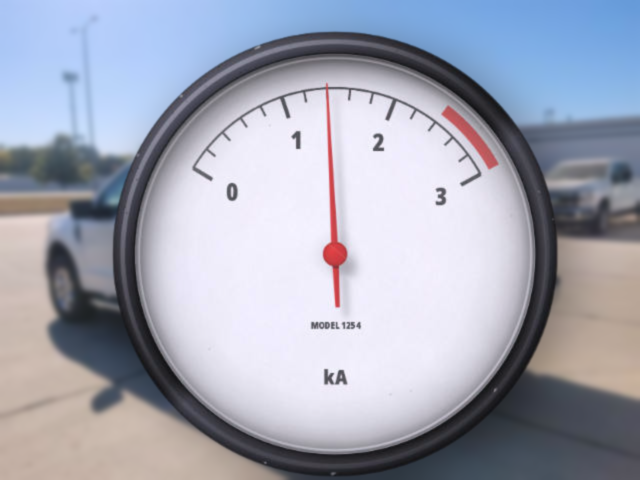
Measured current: **1.4** kA
